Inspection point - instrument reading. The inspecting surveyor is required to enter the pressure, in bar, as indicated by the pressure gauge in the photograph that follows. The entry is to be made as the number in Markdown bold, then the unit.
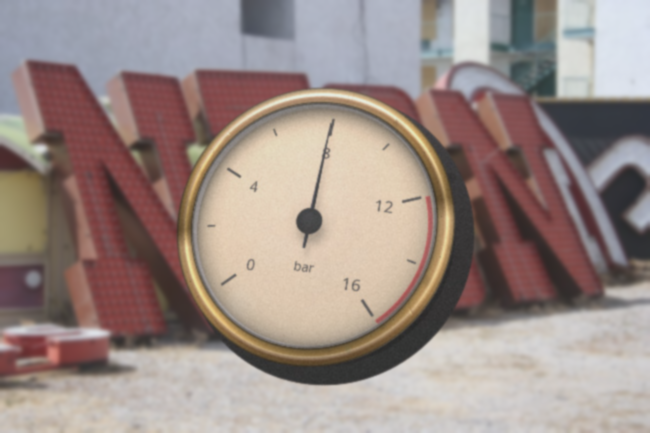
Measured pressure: **8** bar
